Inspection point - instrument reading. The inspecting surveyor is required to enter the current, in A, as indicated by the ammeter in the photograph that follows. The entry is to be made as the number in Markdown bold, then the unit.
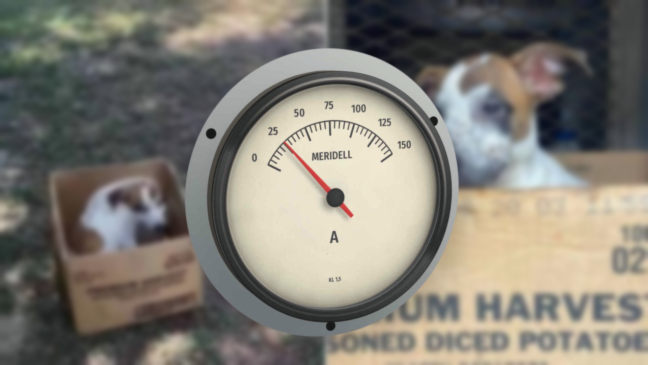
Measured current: **25** A
